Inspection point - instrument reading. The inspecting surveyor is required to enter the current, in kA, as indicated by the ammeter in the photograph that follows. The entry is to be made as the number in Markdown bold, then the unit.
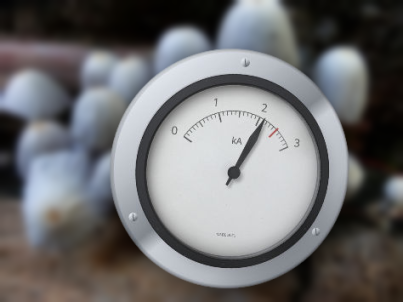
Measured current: **2.1** kA
